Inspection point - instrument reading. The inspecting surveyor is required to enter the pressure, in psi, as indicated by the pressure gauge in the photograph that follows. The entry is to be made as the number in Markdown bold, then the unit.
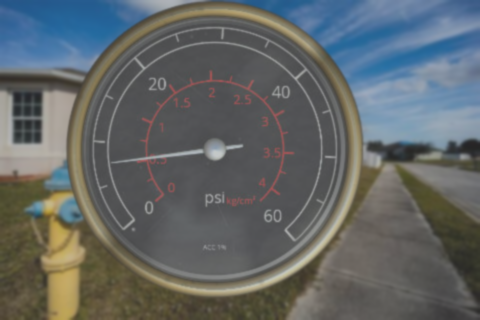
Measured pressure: **7.5** psi
